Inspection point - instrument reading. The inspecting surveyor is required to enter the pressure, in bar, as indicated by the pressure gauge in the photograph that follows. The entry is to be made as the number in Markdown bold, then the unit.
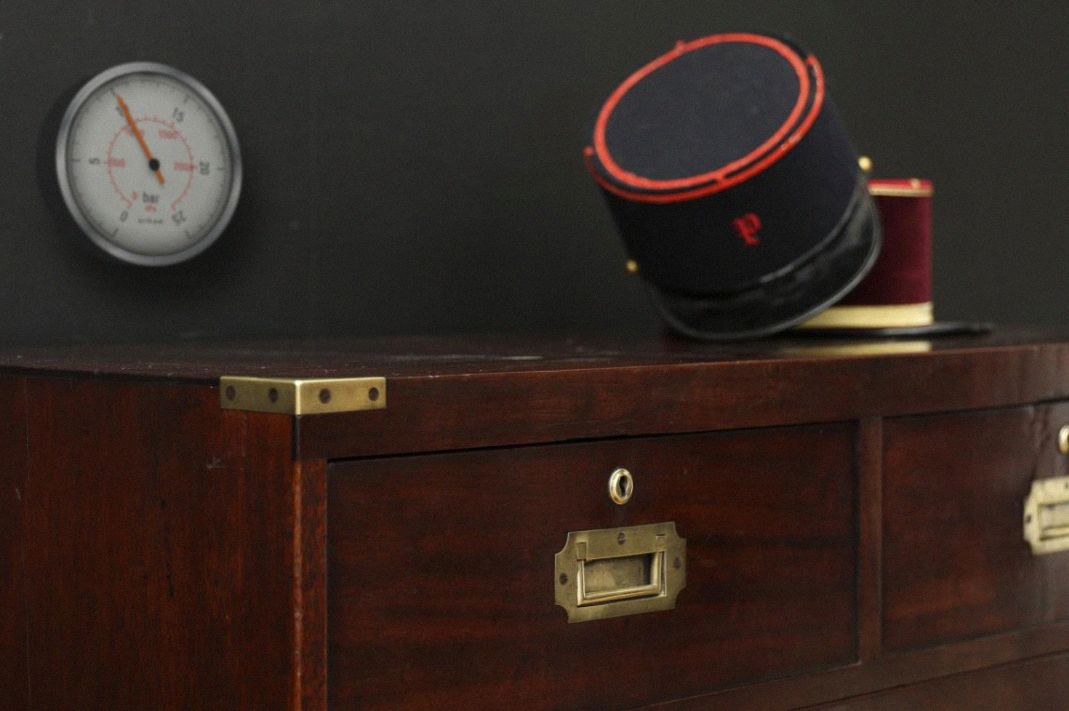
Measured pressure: **10** bar
